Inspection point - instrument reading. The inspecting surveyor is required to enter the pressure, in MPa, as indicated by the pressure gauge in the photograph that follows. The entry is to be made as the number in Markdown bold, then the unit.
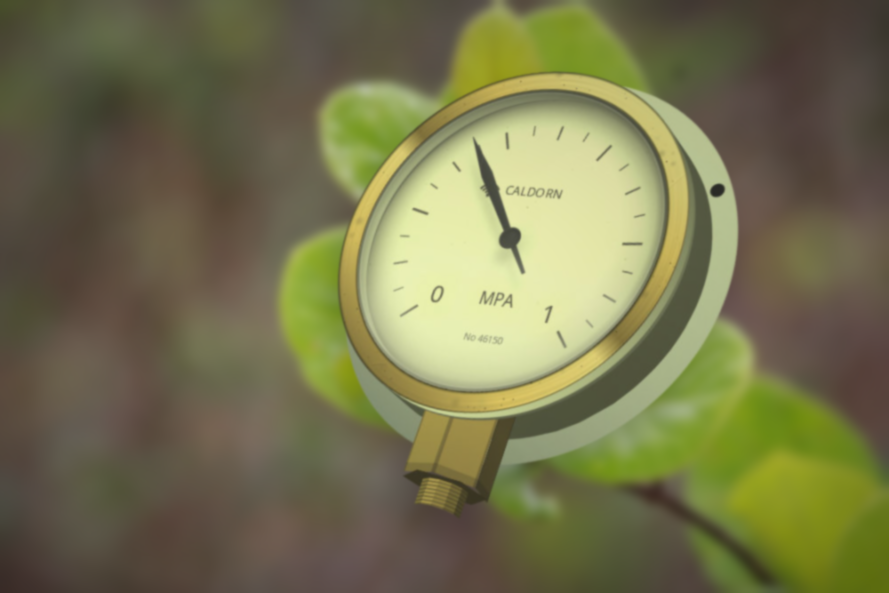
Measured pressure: **0.35** MPa
